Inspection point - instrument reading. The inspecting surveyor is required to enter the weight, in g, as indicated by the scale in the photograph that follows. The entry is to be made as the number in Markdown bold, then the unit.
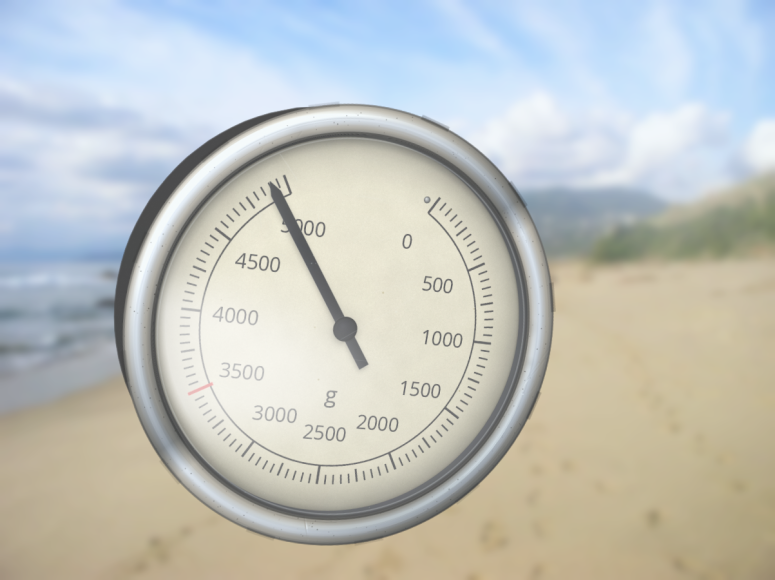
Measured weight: **4900** g
